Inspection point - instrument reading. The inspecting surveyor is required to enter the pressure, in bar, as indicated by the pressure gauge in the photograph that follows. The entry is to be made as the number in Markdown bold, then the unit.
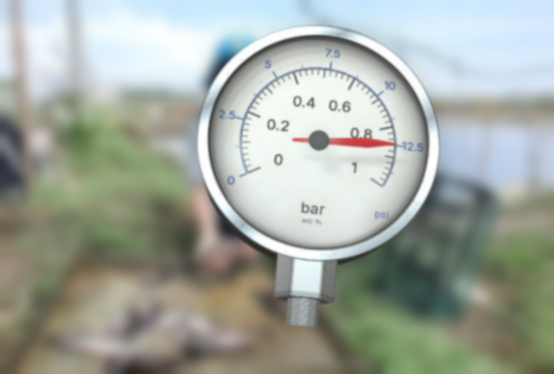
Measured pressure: **0.86** bar
